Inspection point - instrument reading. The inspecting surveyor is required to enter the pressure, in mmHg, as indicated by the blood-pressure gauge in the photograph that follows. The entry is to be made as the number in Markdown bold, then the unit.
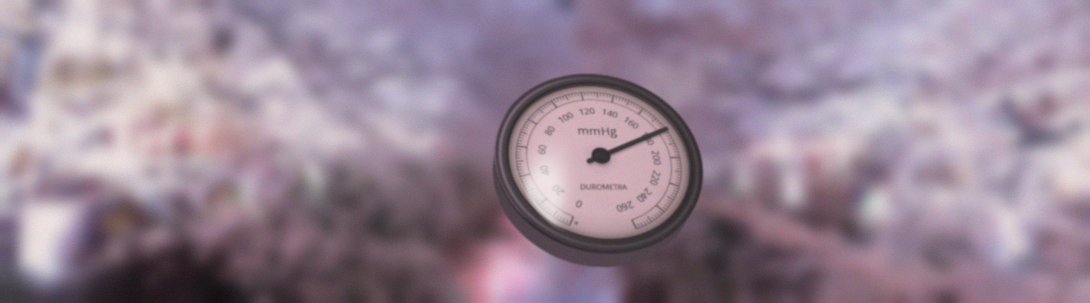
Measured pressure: **180** mmHg
